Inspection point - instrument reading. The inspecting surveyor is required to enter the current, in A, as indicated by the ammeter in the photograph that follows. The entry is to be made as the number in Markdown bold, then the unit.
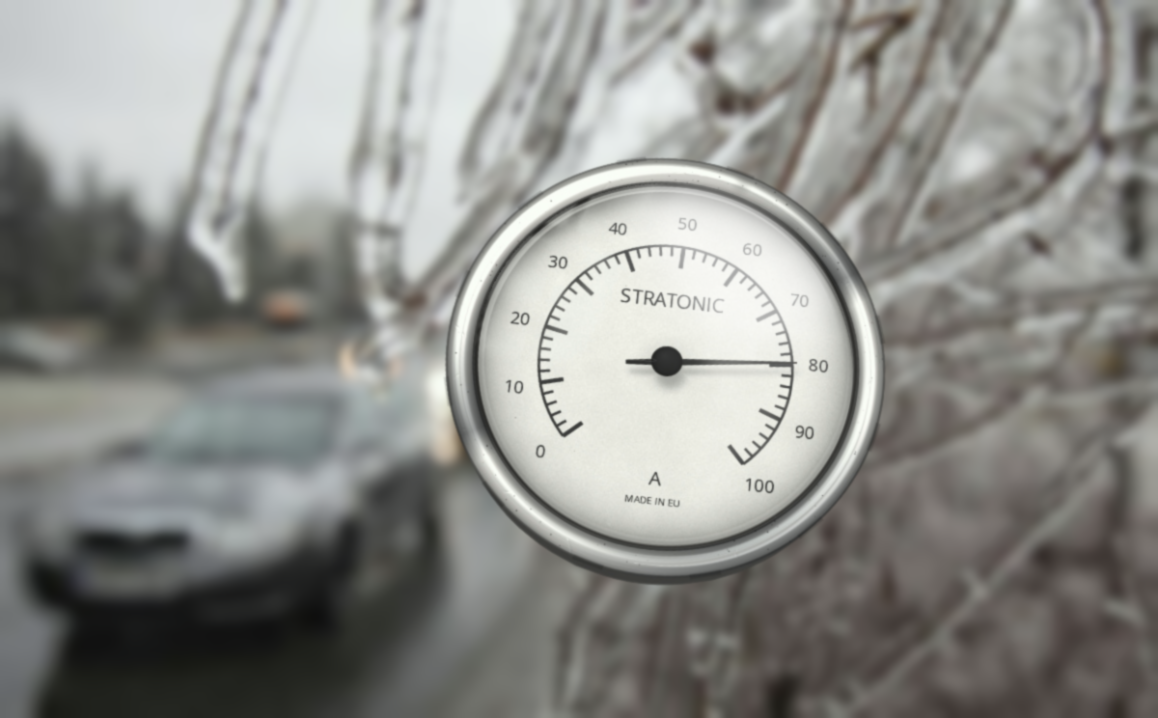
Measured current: **80** A
